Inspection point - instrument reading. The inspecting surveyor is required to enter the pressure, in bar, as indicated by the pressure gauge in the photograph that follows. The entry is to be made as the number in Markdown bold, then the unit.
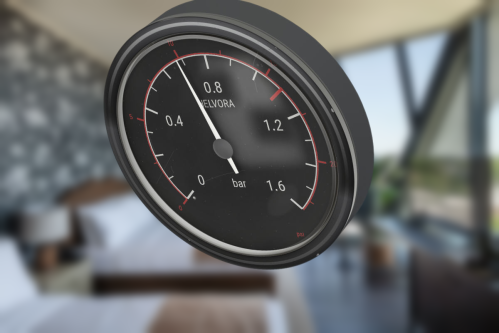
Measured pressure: **0.7** bar
